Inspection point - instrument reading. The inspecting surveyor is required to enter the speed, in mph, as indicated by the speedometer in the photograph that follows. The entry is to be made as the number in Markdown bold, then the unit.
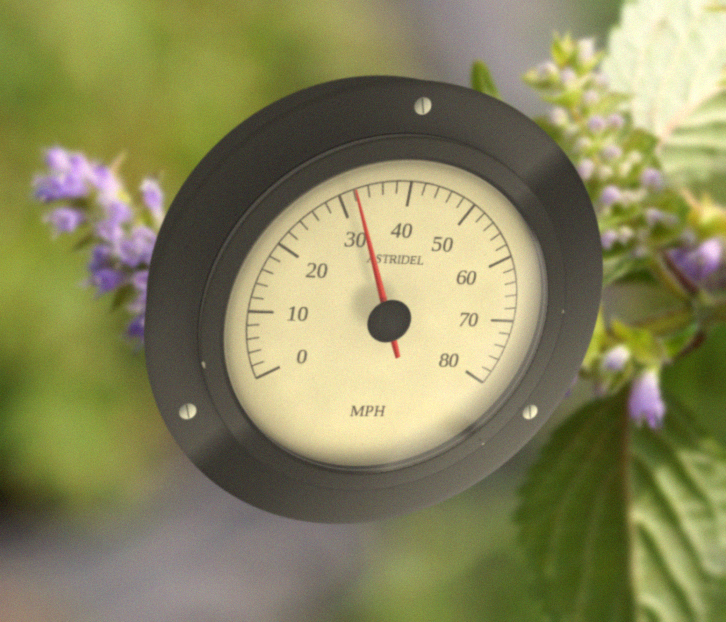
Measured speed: **32** mph
